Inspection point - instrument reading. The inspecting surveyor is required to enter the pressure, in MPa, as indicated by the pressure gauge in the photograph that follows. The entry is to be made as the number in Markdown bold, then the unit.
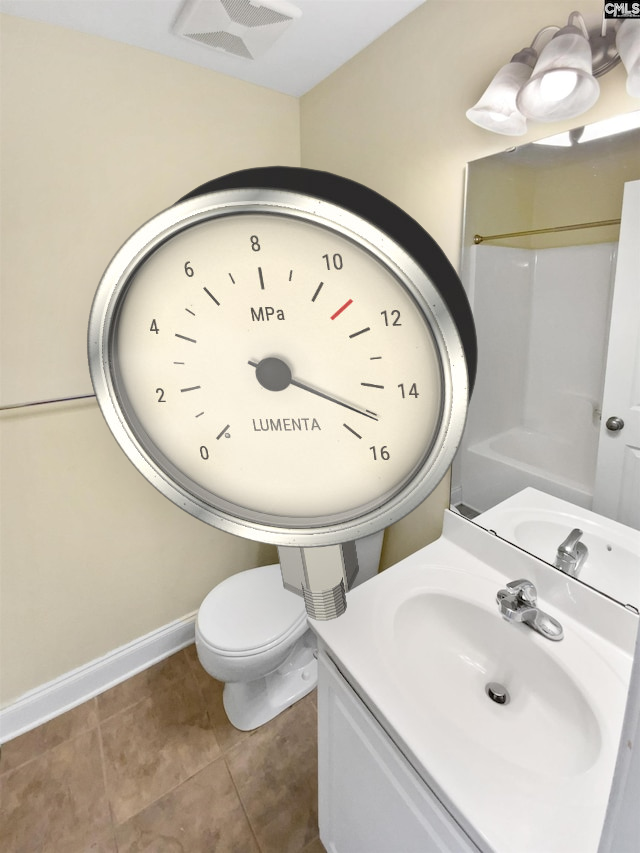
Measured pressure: **15** MPa
